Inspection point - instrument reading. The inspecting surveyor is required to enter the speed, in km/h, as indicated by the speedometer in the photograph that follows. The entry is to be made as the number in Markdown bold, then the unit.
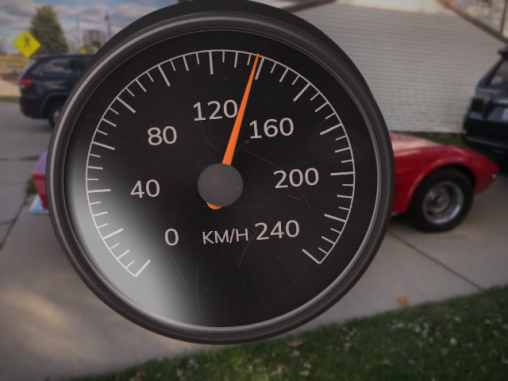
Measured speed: **137.5** km/h
